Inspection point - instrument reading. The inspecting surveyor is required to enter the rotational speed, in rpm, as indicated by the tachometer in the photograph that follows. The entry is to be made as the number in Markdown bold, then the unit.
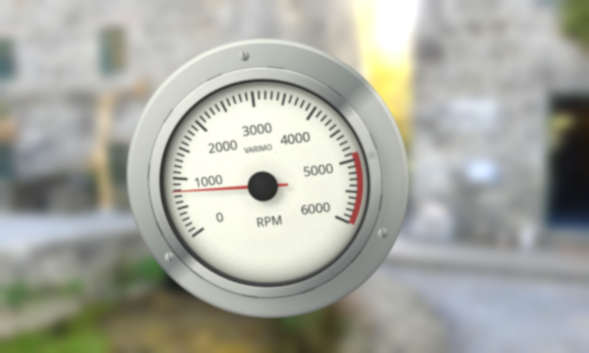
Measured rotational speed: **800** rpm
